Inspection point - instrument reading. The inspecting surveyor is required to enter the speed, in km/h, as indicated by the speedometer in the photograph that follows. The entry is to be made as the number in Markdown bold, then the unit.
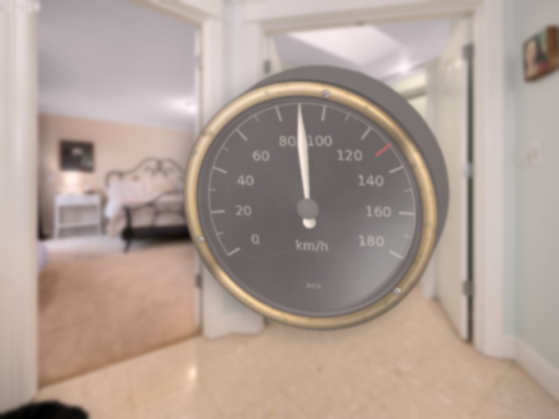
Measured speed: **90** km/h
